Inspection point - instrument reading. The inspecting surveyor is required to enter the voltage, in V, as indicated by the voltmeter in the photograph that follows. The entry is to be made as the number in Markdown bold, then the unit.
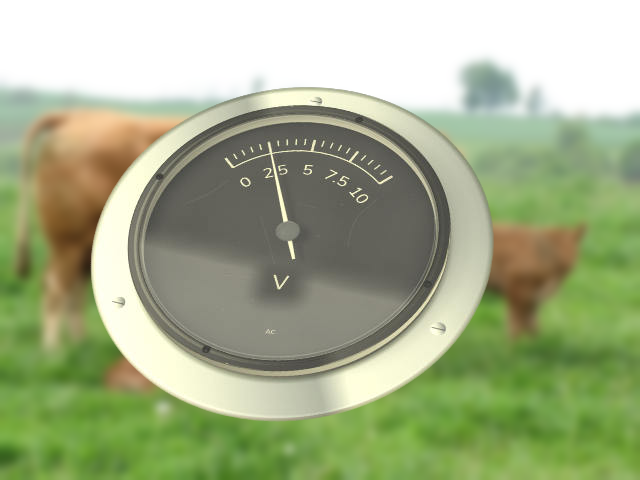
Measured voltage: **2.5** V
